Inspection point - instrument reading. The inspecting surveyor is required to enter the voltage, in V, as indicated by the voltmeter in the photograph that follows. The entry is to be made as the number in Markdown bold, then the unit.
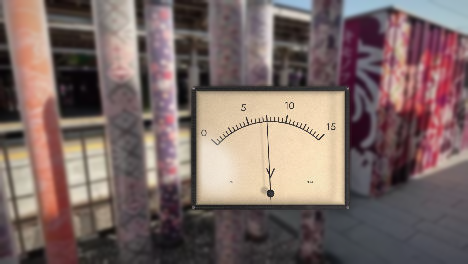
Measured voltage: **7.5** V
